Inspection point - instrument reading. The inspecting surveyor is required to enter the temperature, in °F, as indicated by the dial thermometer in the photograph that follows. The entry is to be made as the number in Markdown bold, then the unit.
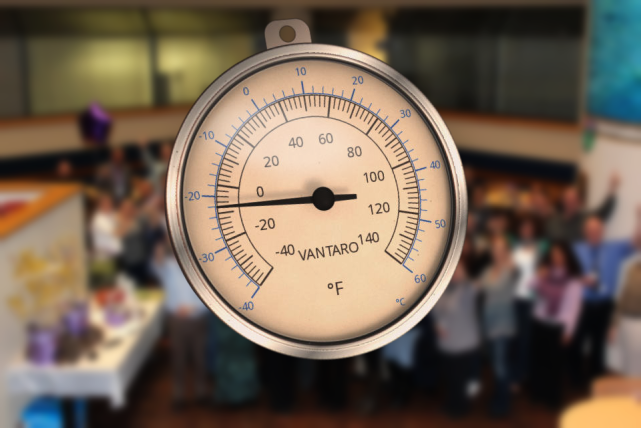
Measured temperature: **-8** °F
